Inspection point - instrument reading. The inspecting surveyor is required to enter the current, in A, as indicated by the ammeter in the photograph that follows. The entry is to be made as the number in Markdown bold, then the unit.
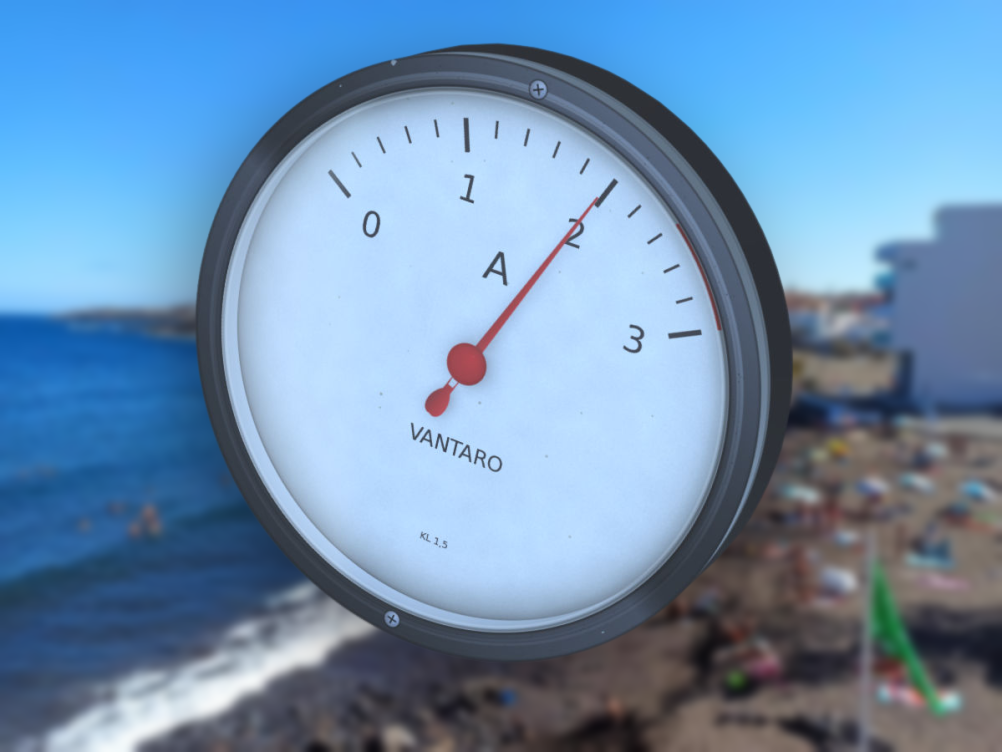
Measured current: **2** A
